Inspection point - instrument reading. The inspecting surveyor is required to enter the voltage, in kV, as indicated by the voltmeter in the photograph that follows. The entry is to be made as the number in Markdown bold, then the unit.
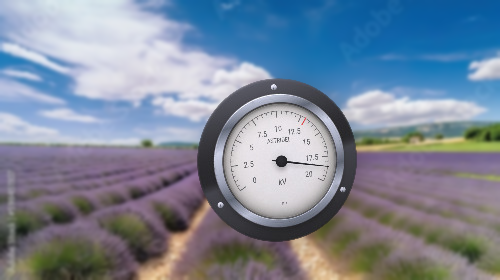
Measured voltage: **18.5** kV
